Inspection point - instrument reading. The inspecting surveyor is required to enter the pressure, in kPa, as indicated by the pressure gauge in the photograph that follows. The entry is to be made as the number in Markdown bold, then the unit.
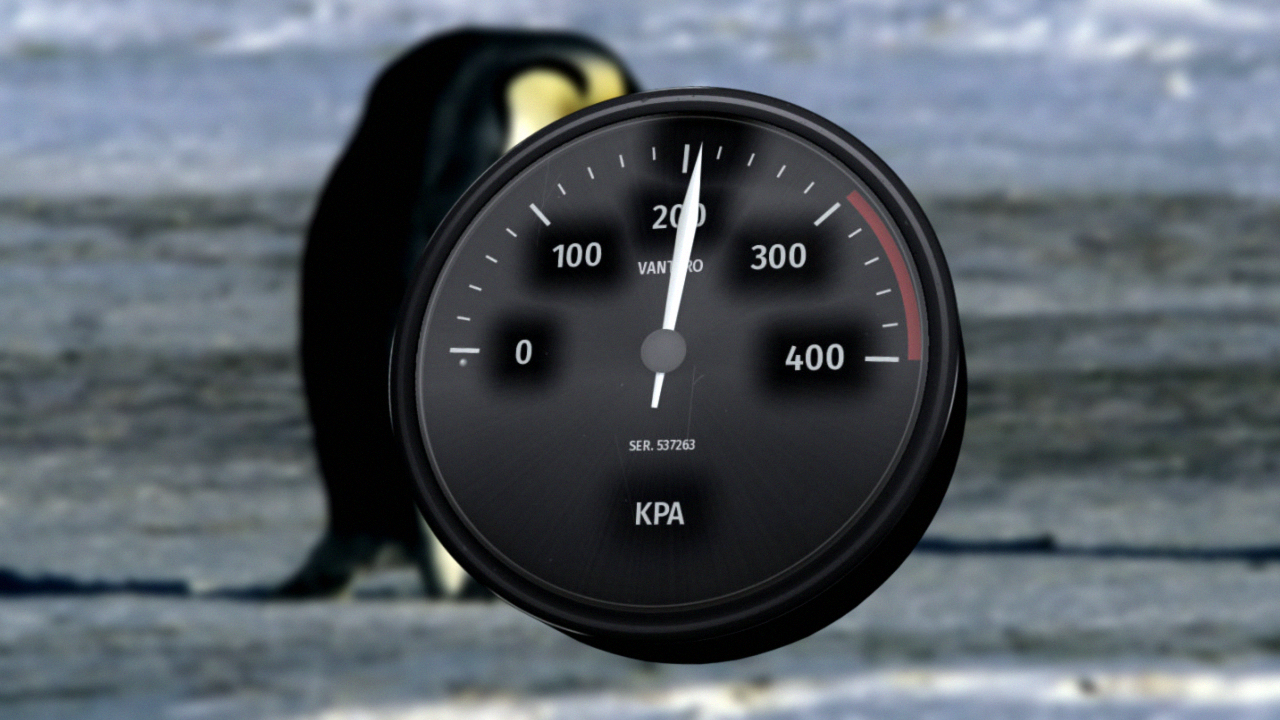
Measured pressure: **210** kPa
